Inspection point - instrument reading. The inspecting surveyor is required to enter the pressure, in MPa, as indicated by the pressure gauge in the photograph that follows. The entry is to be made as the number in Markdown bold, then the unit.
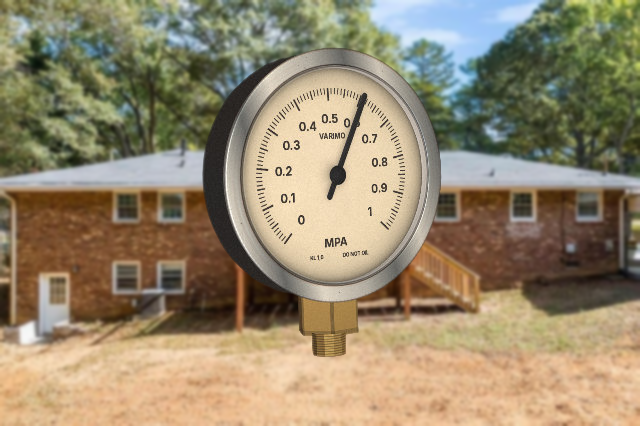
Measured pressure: **0.6** MPa
